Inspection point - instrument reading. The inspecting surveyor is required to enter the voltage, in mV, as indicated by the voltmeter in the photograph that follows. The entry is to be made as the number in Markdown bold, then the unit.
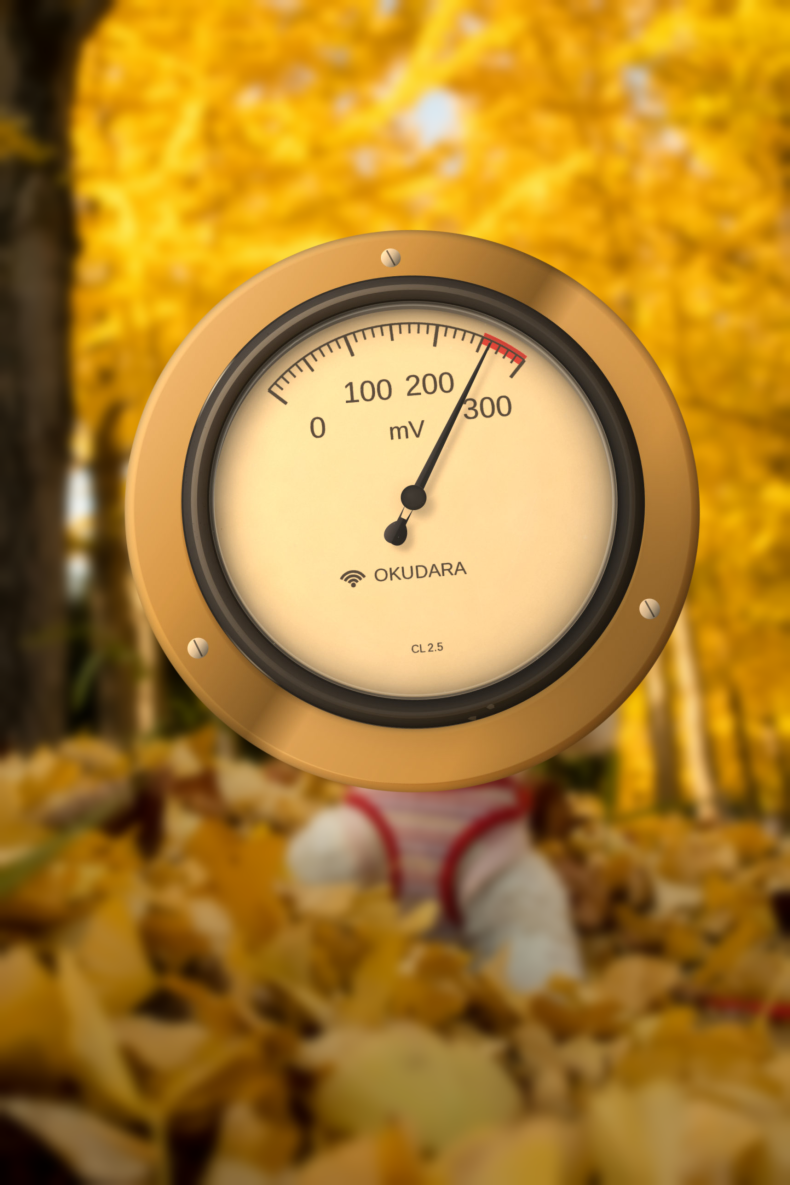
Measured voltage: **260** mV
